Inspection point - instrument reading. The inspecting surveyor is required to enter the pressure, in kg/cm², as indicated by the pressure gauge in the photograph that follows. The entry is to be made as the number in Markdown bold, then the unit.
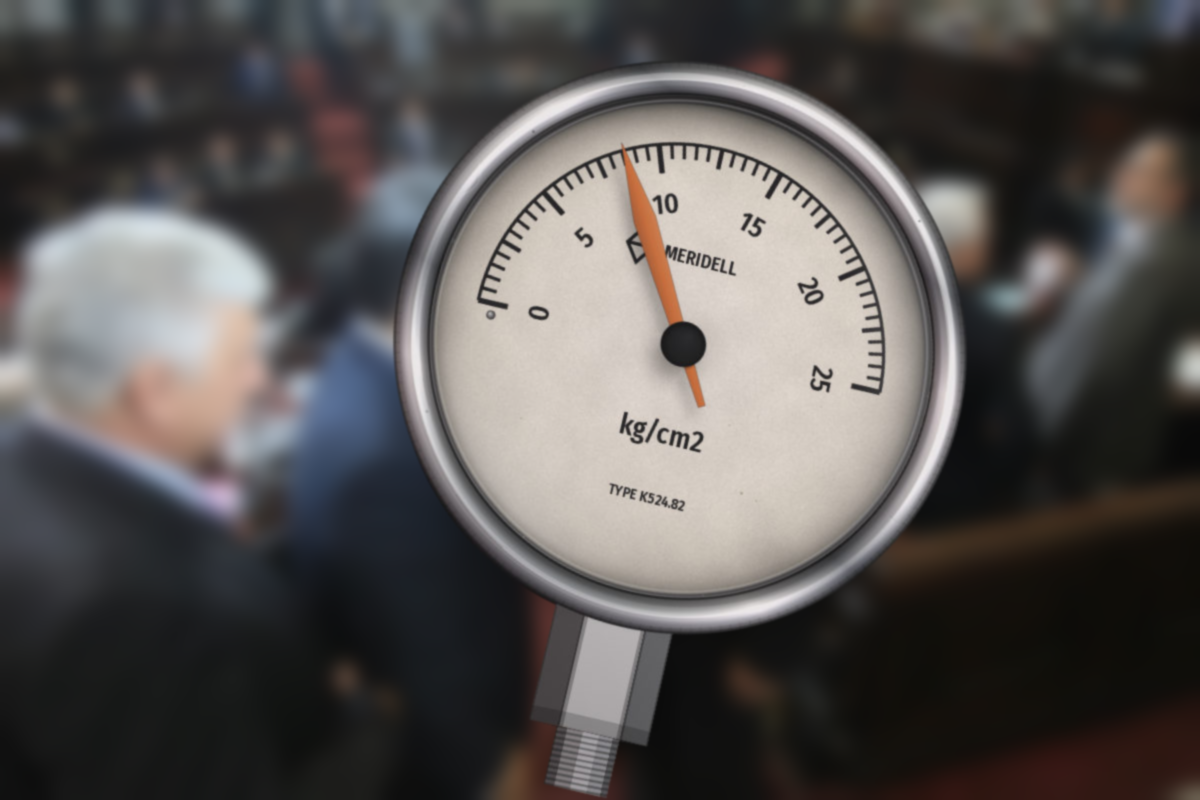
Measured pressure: **8.5** kg/cm²
